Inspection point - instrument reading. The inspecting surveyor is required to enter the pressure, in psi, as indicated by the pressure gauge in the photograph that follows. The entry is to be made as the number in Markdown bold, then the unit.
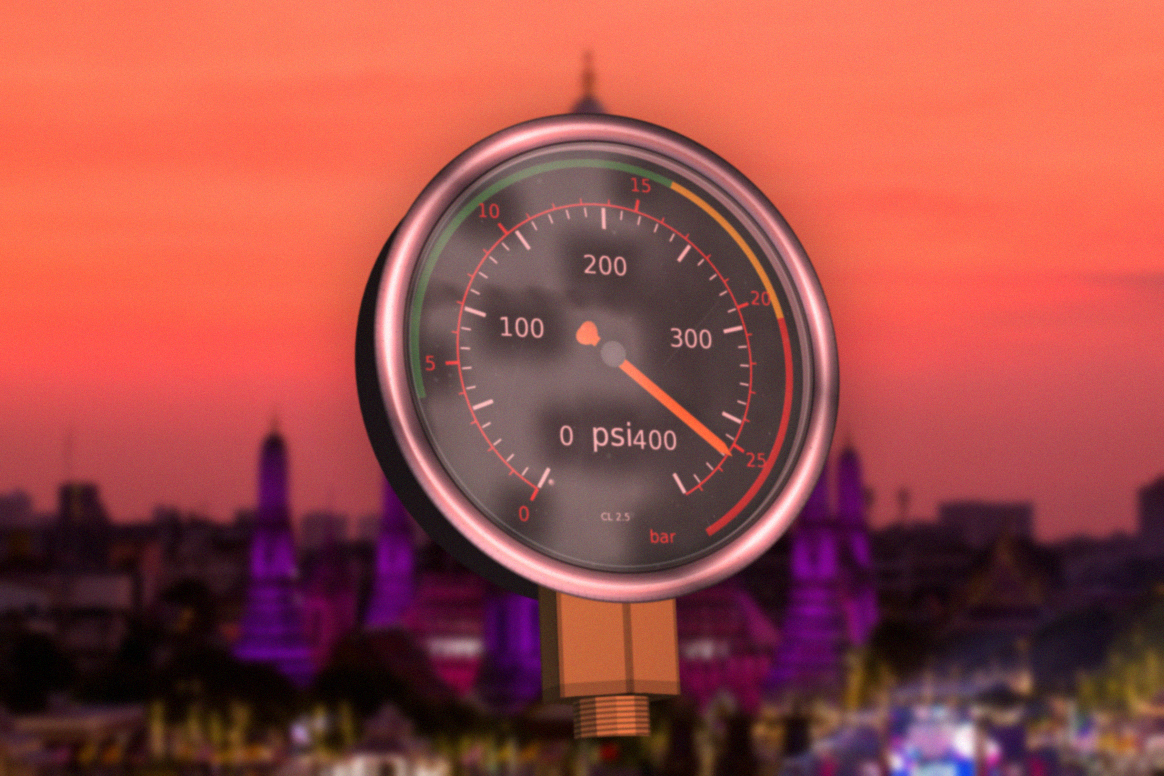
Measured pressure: **370** psi
